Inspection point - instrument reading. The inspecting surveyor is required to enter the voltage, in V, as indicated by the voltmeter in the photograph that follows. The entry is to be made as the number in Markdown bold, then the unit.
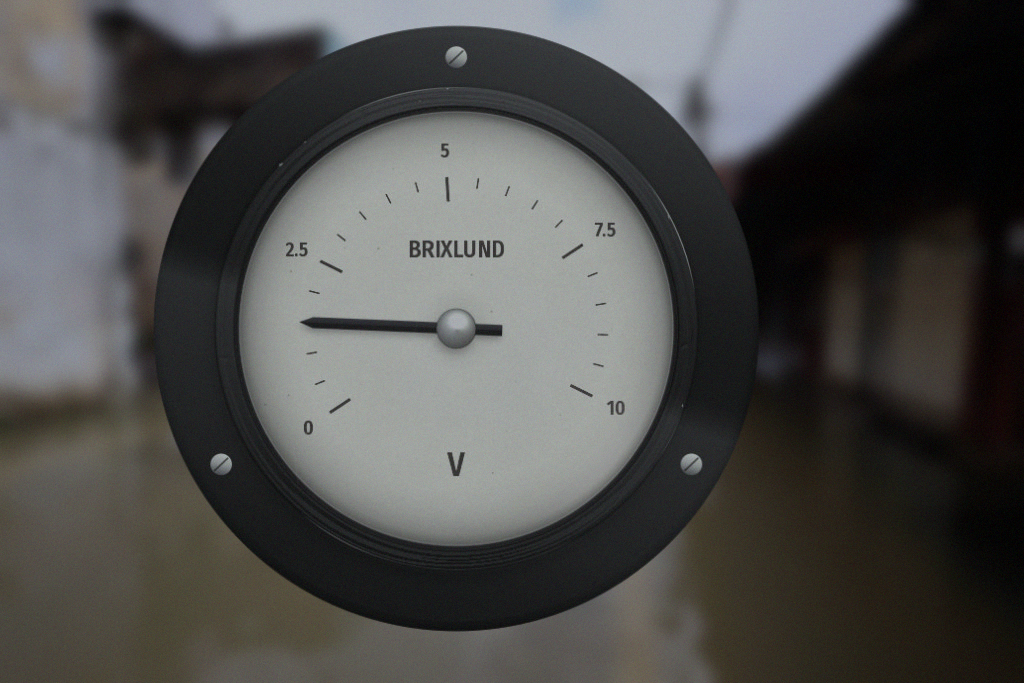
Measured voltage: **1.5** V
